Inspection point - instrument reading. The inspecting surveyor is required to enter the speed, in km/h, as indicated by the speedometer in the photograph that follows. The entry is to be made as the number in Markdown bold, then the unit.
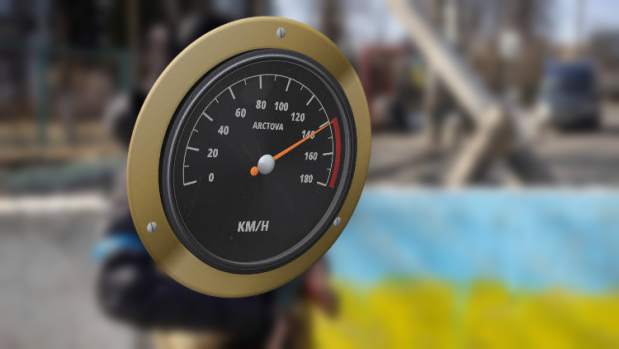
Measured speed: **140** km/h
